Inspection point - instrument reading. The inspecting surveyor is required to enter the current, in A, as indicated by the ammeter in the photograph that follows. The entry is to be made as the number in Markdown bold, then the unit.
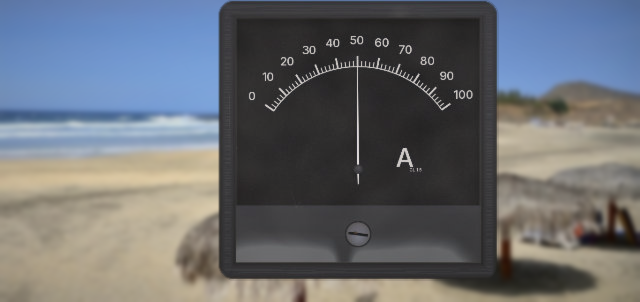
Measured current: **50** A
